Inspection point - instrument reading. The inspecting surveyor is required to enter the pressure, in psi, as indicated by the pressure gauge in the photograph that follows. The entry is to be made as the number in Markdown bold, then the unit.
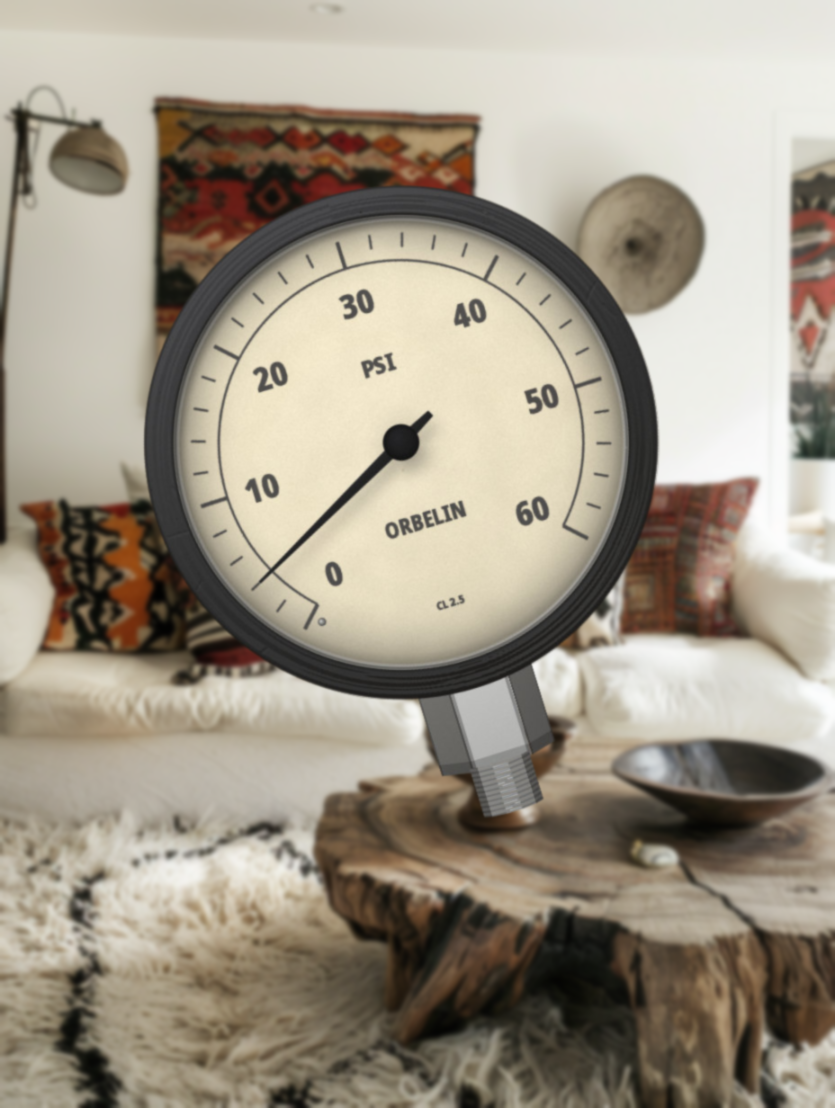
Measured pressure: **4** psi
